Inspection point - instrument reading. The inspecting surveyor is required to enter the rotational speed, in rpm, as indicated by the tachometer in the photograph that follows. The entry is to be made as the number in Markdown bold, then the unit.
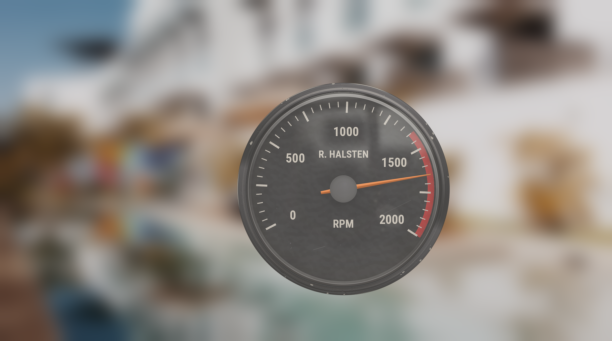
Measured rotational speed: **1650** rpm
